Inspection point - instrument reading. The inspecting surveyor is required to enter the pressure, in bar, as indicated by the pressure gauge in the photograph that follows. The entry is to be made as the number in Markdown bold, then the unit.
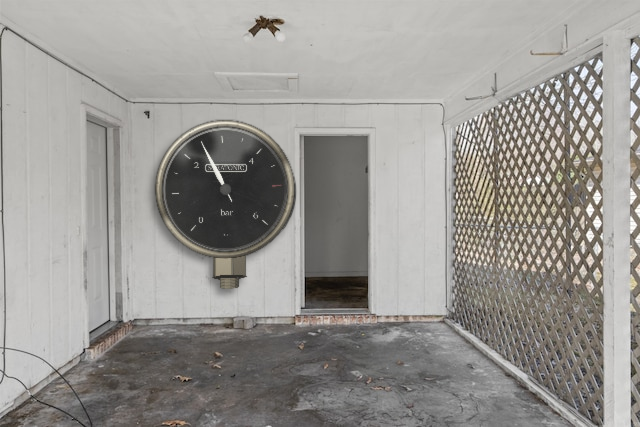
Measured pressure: **2.5** bar
